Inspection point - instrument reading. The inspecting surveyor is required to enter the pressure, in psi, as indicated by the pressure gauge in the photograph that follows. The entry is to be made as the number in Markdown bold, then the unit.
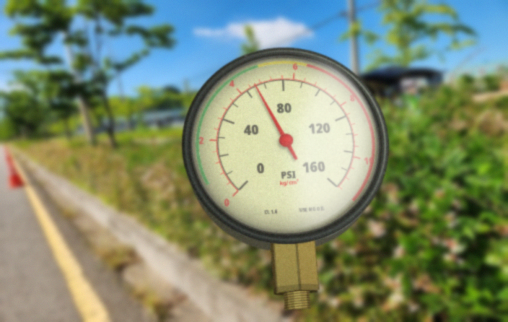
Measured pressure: **65** psi
